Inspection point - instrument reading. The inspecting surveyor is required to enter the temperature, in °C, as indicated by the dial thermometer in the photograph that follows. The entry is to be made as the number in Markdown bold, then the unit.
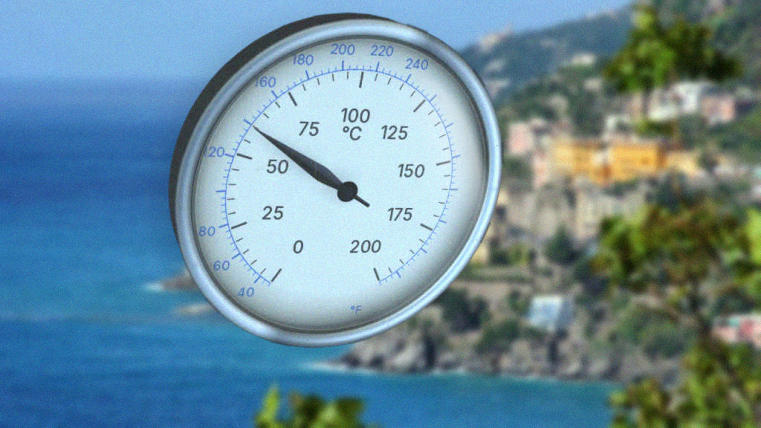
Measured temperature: **60** °C
